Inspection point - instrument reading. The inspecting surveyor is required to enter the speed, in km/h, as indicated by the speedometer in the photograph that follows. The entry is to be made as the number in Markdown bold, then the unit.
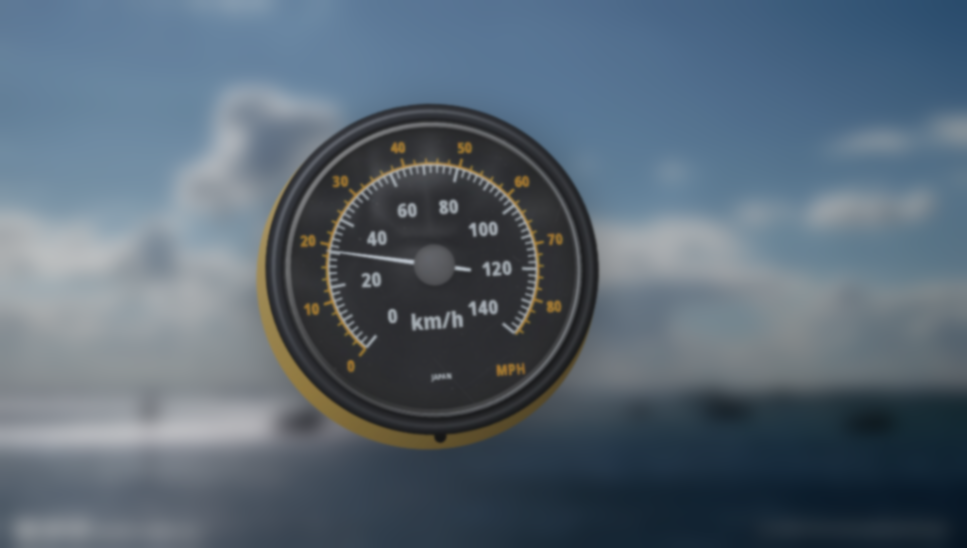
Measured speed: **30** km/h
